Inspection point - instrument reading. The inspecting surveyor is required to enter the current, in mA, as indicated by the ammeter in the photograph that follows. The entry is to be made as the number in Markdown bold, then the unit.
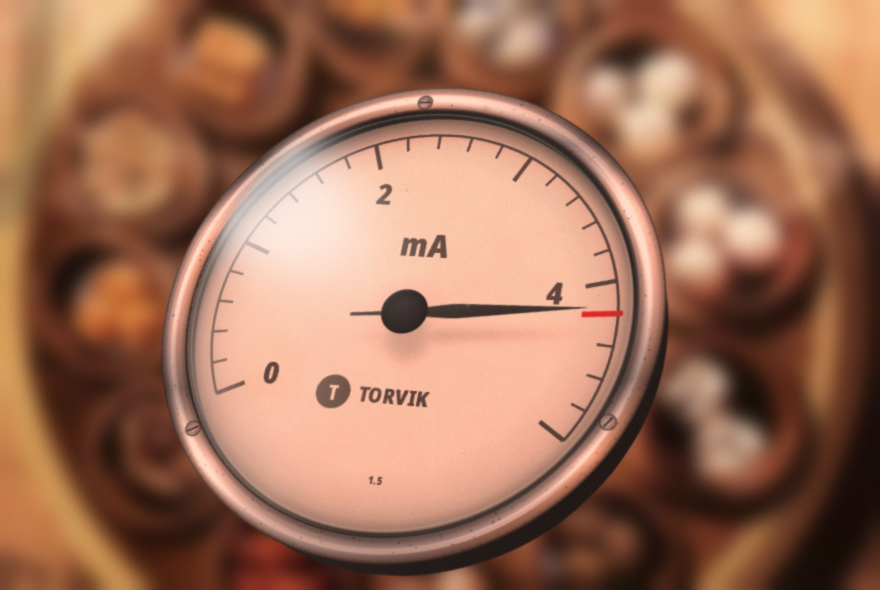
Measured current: **4.2** mA
